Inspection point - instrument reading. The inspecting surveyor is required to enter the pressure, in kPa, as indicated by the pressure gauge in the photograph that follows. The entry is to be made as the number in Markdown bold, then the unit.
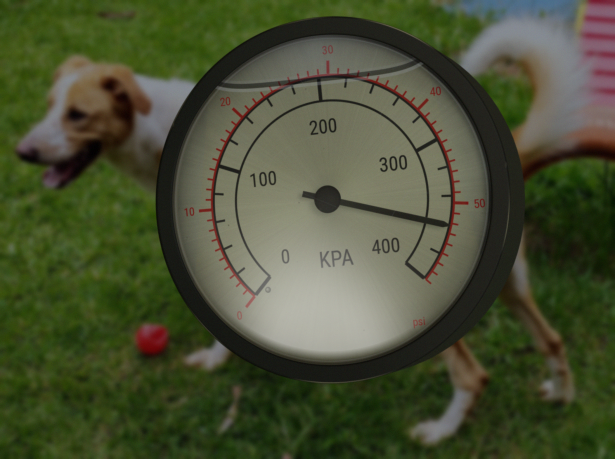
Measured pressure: **360** kPa
